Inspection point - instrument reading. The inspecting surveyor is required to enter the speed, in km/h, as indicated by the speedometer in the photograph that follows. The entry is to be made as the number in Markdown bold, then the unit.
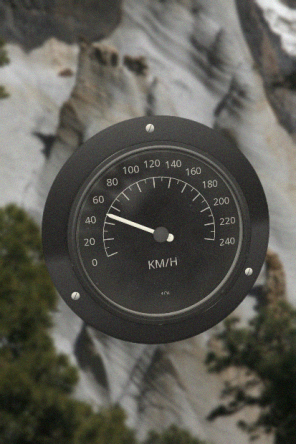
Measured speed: **50** km/h
